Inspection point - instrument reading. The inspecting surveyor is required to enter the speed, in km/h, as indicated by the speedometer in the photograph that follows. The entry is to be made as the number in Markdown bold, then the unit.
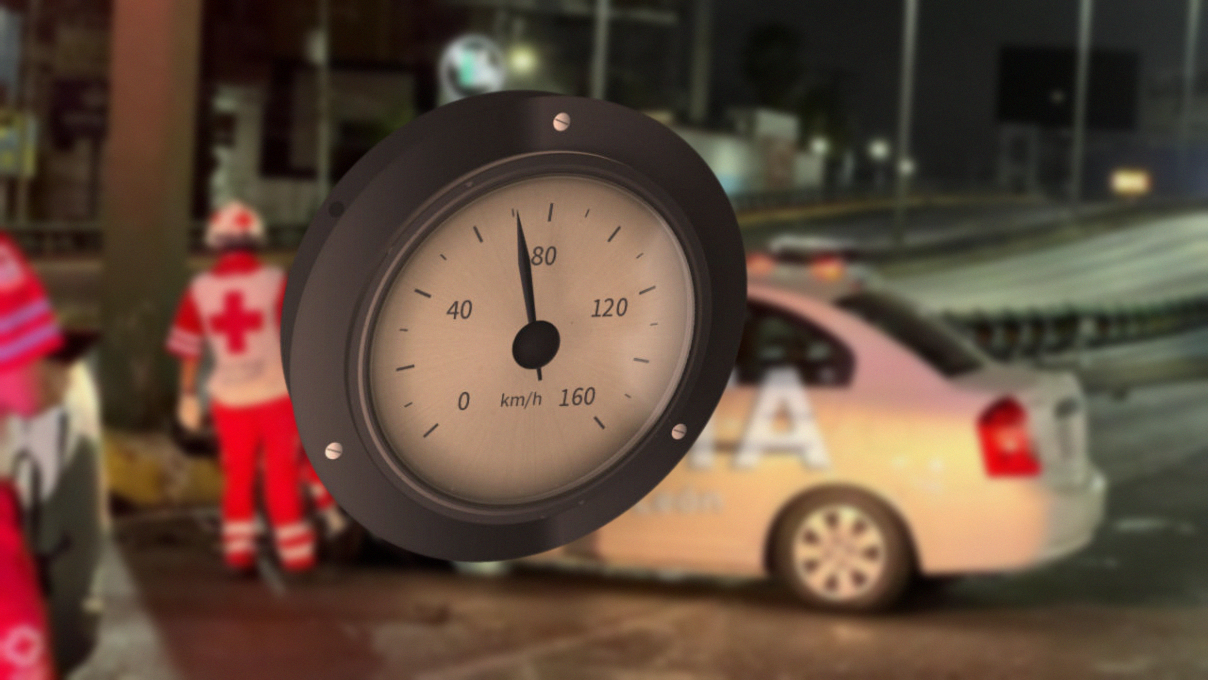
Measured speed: **70** km/h
